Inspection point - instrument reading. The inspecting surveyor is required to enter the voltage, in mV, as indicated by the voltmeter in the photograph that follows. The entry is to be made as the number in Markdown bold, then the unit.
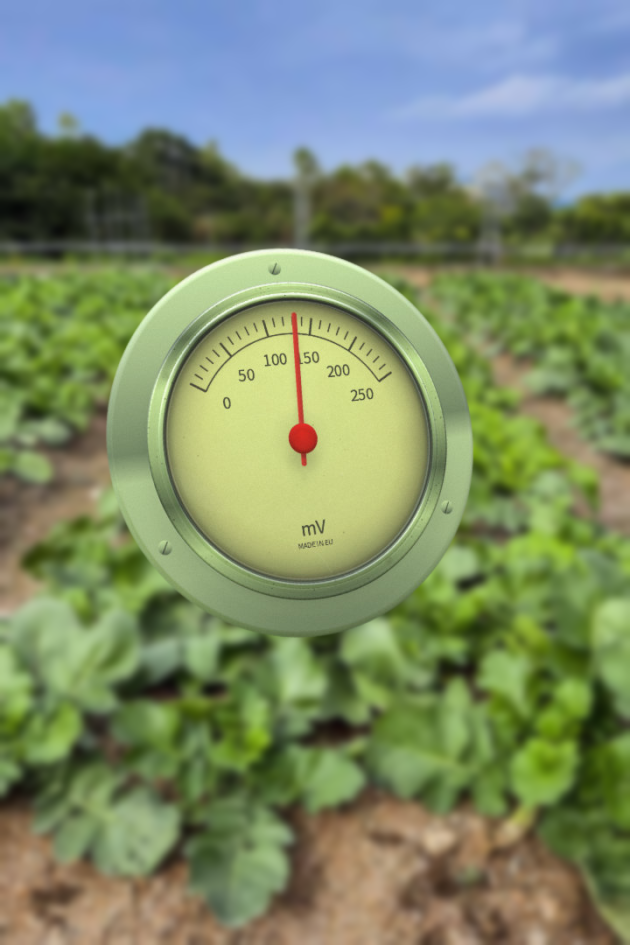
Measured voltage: **130** mV
